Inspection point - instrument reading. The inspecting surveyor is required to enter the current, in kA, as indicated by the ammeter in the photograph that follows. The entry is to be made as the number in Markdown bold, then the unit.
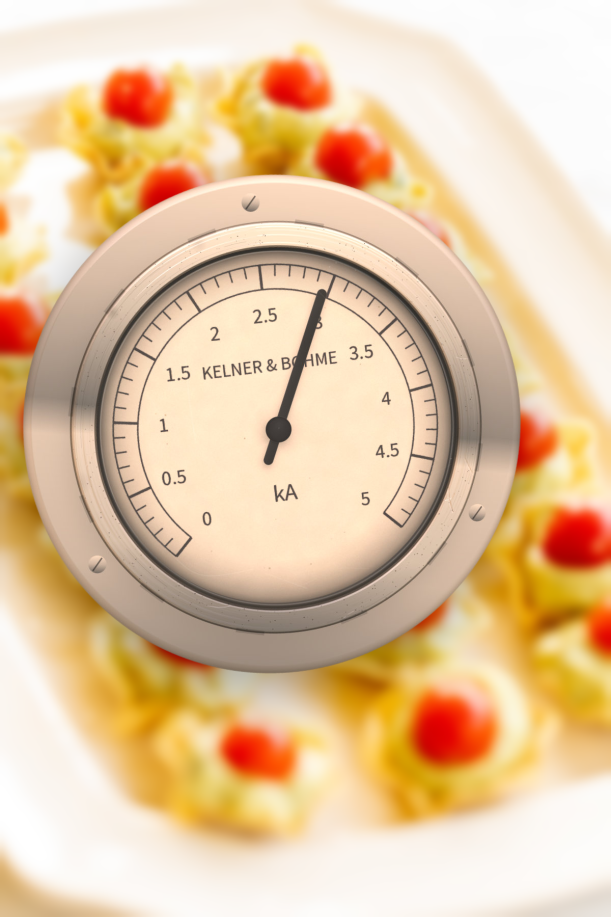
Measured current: **2.95** kA
